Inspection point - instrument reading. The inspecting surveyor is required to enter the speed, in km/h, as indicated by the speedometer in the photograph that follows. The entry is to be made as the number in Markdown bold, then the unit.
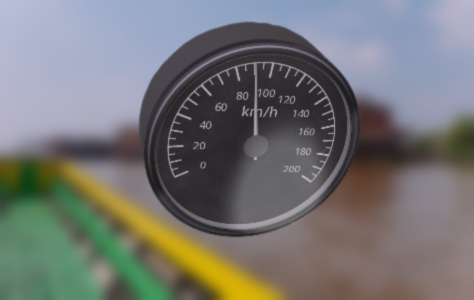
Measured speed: **90** km/h
